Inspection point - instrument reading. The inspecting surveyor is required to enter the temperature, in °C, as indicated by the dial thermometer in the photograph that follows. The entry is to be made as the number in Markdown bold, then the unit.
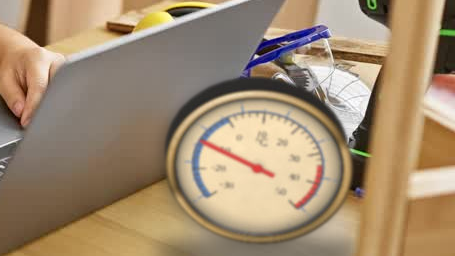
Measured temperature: **-10** °C
